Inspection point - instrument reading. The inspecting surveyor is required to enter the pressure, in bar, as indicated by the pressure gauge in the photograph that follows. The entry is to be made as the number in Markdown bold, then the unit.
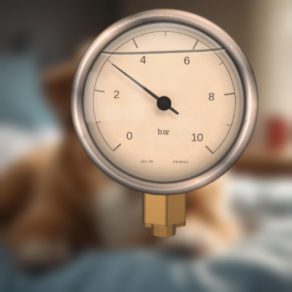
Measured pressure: **3** bar
